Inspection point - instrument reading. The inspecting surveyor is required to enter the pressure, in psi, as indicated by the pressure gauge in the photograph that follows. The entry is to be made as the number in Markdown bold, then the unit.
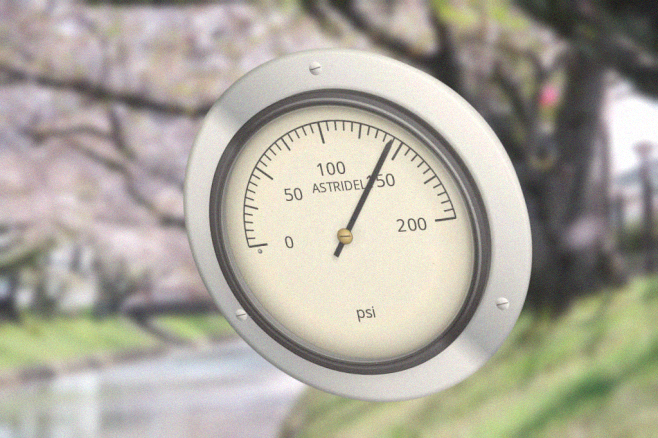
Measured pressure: **145** psi
